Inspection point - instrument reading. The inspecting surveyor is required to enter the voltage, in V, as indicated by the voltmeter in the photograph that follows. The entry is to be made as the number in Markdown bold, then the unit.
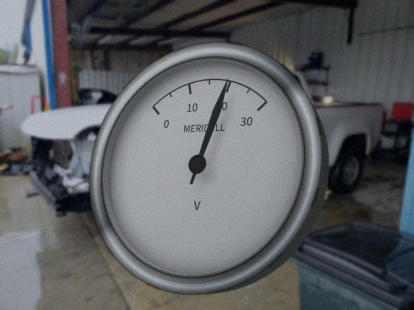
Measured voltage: **20** V
